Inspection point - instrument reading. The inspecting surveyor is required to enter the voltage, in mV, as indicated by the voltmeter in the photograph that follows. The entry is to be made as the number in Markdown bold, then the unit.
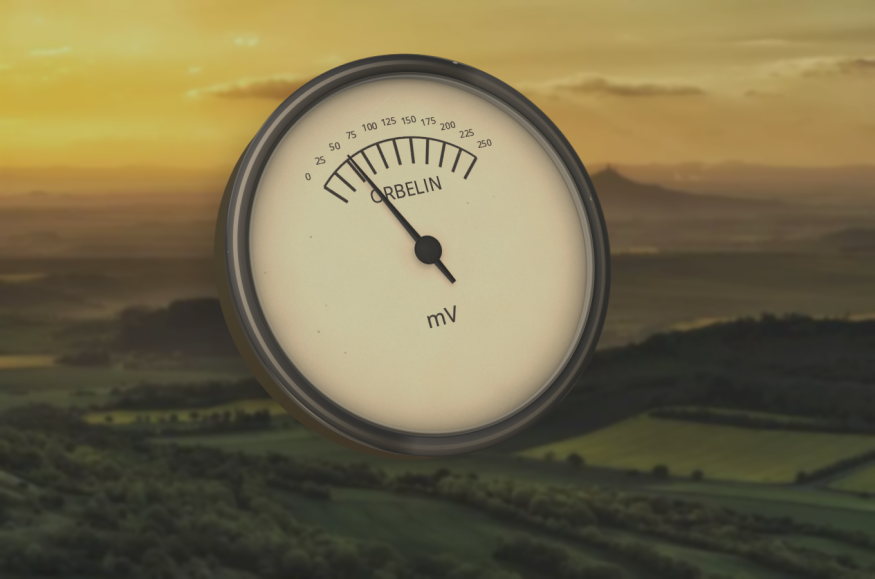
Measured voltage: **50** mV
